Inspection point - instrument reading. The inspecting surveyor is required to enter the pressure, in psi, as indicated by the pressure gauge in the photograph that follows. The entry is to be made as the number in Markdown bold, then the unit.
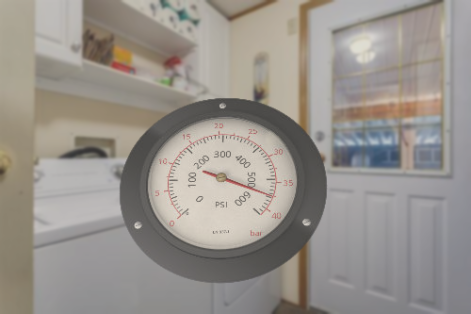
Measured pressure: **550** psi
